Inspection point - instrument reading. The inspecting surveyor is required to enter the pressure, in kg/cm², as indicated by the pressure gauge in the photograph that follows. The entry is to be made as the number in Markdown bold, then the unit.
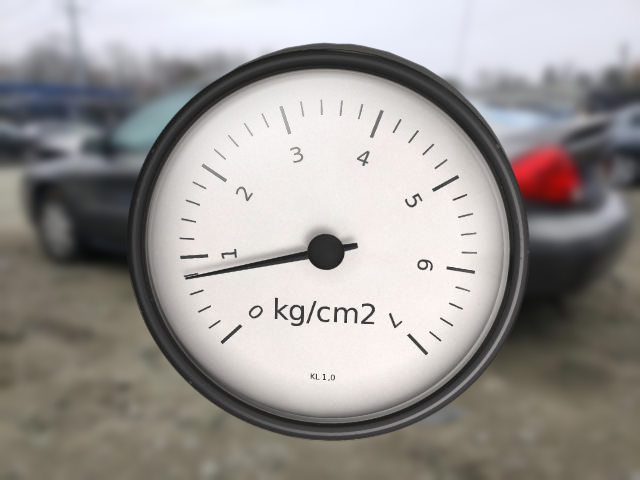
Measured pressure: **0.8** kg/cm²
